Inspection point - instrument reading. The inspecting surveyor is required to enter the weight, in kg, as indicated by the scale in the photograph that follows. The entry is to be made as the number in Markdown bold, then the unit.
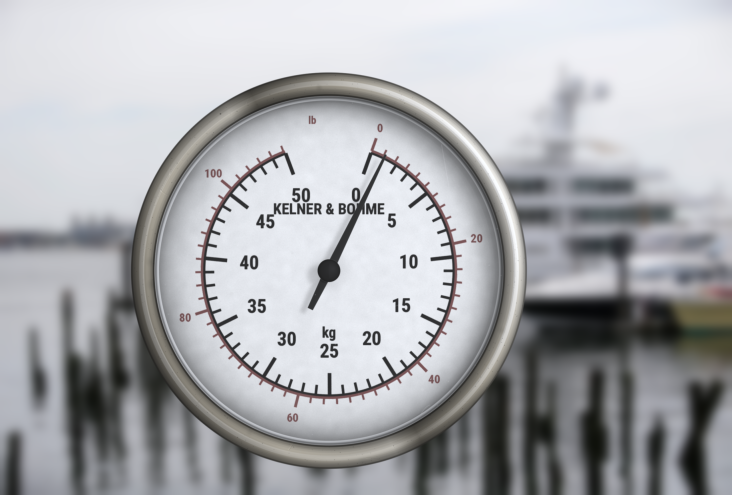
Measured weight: **1** kg
